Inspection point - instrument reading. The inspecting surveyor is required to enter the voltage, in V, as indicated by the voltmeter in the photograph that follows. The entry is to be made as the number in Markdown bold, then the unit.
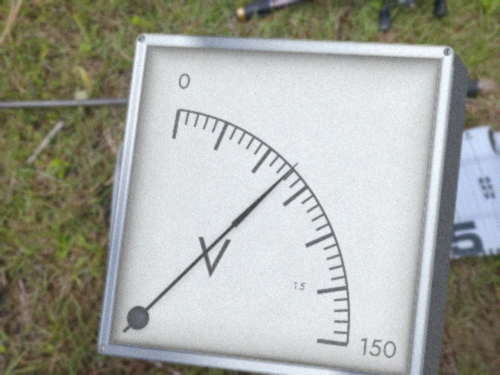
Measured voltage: **65** V
